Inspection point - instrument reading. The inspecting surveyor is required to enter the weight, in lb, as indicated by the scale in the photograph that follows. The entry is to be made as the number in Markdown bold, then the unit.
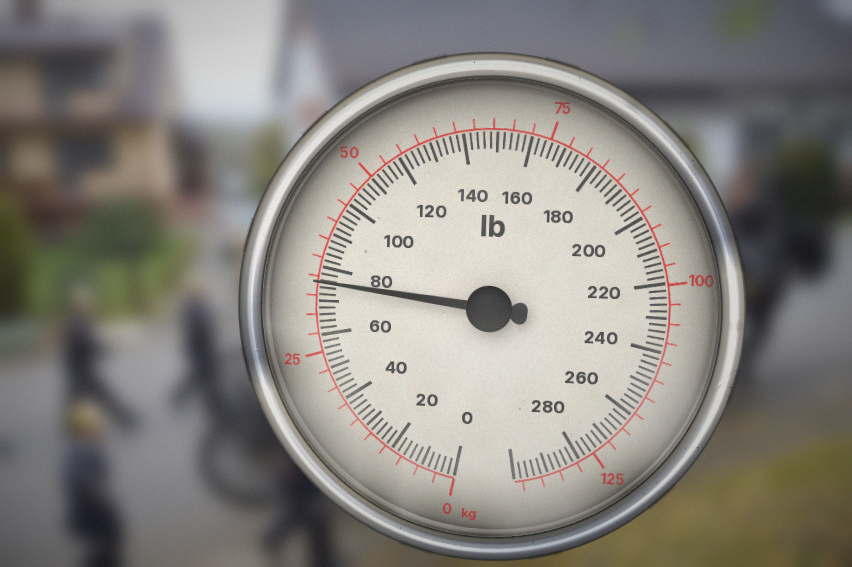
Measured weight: **76** lb
